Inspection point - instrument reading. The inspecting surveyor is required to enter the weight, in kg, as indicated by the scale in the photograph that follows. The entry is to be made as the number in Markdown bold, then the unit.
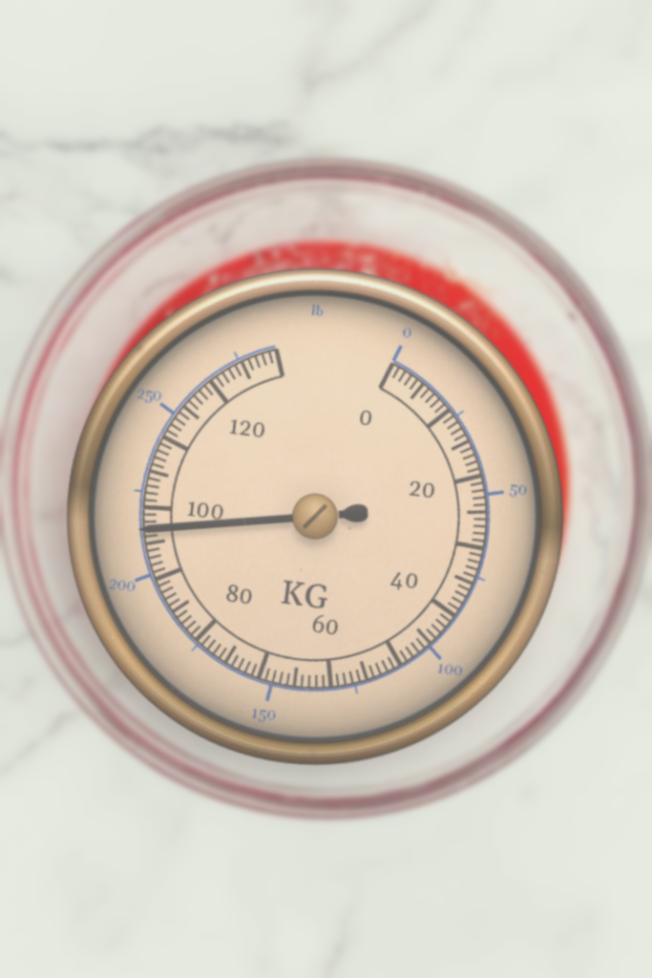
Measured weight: **97** kg
